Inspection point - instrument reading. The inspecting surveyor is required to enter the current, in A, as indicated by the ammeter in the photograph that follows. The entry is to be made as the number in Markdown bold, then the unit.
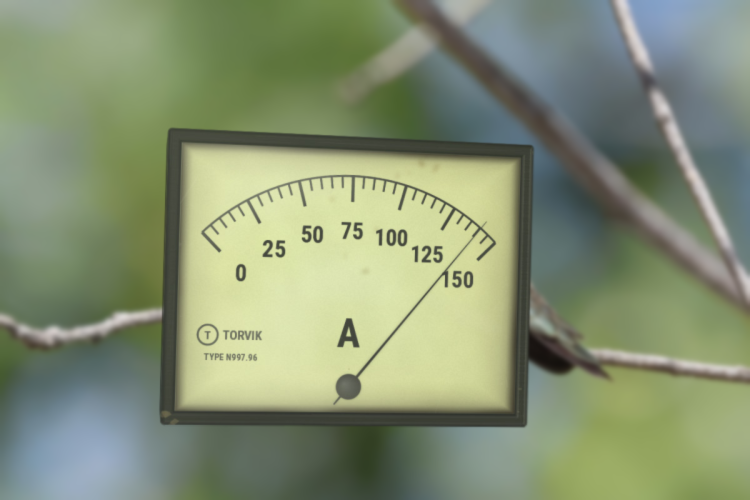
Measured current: **140** A
